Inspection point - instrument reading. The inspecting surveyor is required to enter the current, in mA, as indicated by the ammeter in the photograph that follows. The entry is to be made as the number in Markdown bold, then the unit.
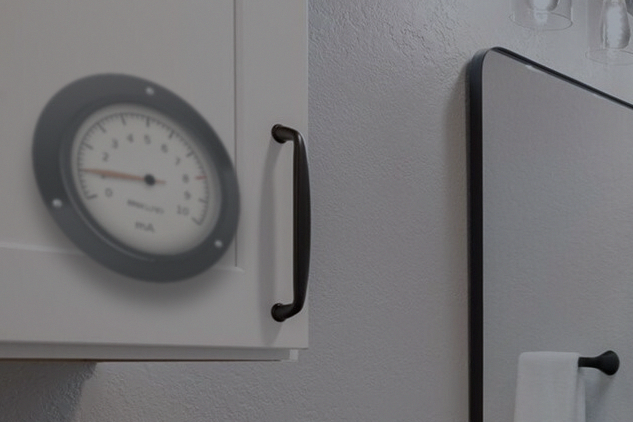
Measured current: **1** mA
